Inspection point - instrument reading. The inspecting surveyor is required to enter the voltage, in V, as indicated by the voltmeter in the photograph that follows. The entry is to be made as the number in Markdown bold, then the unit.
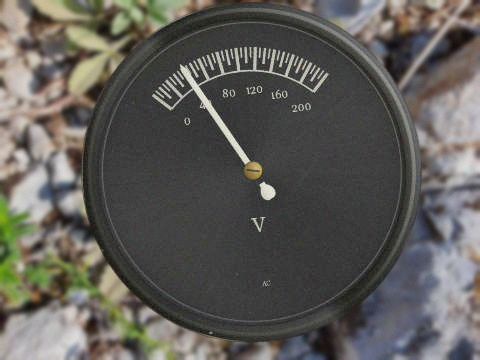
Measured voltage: **40** V
